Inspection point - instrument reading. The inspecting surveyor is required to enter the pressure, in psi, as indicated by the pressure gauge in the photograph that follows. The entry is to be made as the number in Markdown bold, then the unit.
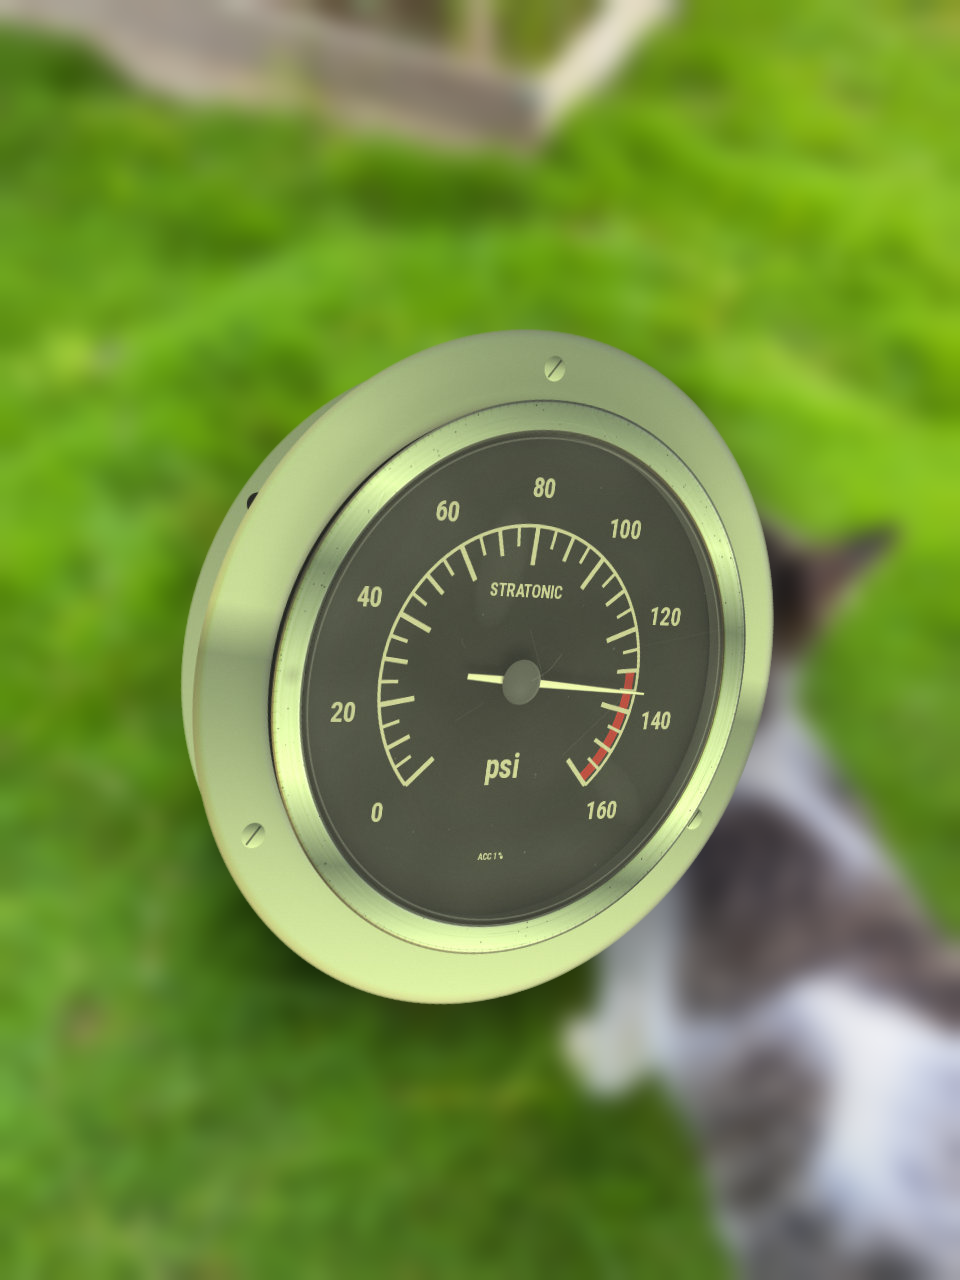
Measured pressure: **135** psi
